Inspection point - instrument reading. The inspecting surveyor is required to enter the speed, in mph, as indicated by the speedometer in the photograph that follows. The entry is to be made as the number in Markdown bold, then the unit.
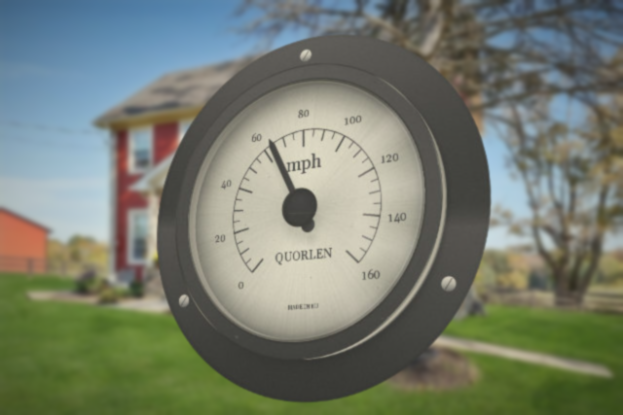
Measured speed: **65** mph
